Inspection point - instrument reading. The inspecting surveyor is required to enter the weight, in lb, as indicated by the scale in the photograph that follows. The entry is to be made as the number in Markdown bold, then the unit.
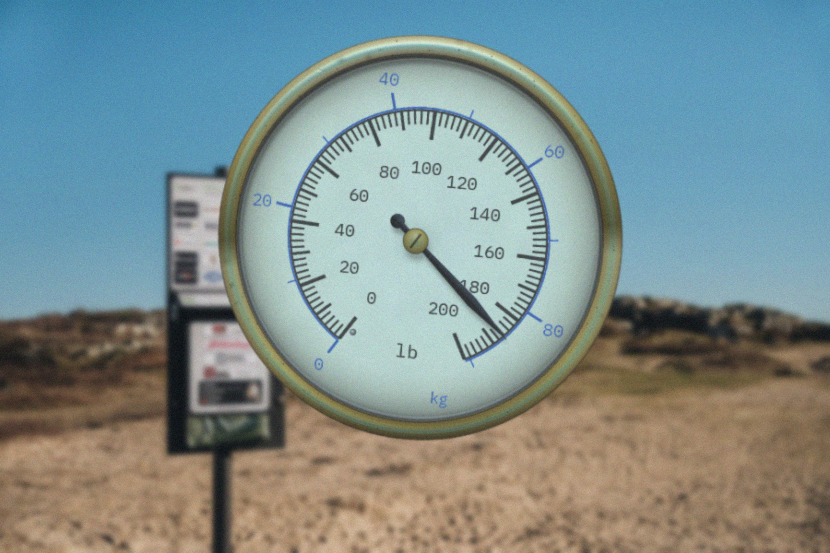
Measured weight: **186** lb
